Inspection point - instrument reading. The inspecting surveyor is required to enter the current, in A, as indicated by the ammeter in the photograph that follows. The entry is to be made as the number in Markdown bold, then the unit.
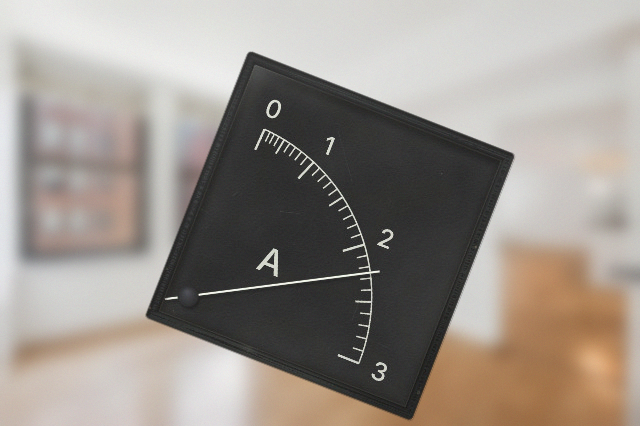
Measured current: **2.25** A
